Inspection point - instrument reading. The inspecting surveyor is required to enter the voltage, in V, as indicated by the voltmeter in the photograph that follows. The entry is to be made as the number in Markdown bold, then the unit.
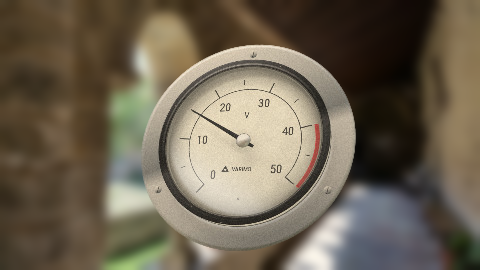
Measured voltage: **15** V
